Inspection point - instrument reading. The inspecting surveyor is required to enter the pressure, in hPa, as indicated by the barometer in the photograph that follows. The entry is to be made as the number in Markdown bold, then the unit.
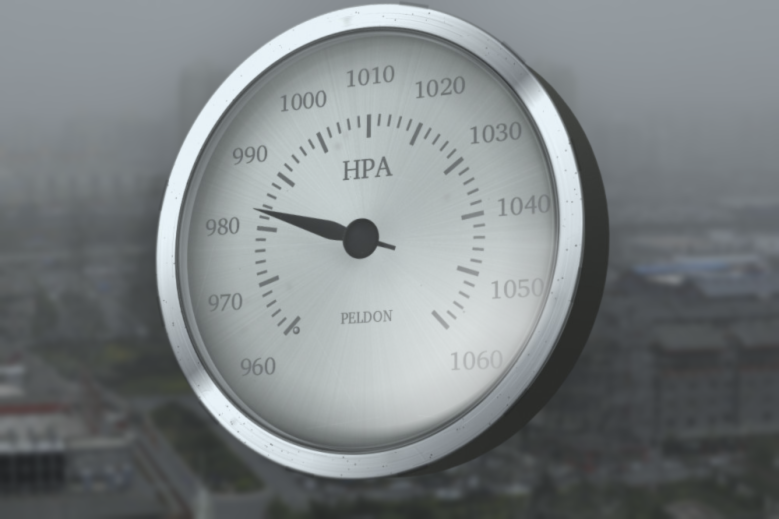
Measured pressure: **983** hPa
